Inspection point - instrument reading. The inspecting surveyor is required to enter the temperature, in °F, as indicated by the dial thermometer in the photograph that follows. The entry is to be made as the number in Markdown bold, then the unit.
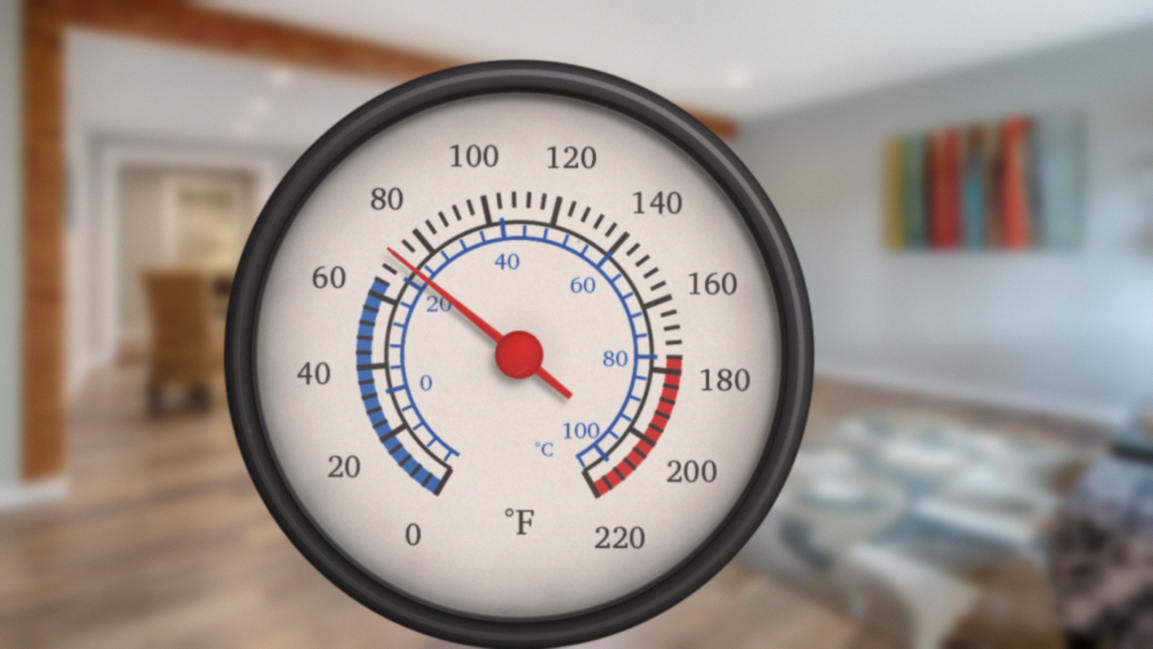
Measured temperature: **72** °F
